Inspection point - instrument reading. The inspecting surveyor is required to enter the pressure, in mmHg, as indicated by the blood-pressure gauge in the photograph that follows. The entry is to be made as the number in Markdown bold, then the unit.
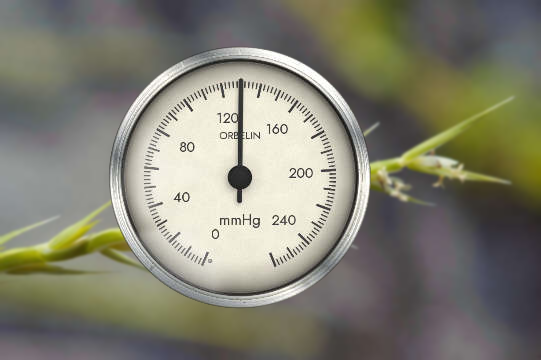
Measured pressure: **130** mmHg
